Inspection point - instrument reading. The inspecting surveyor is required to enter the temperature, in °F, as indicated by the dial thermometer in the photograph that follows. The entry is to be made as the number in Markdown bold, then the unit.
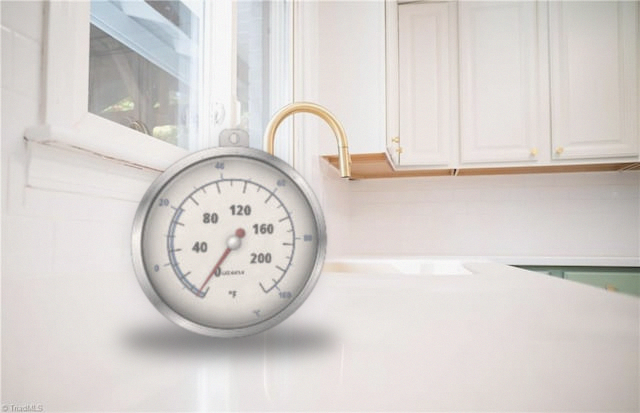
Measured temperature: **5** °F
